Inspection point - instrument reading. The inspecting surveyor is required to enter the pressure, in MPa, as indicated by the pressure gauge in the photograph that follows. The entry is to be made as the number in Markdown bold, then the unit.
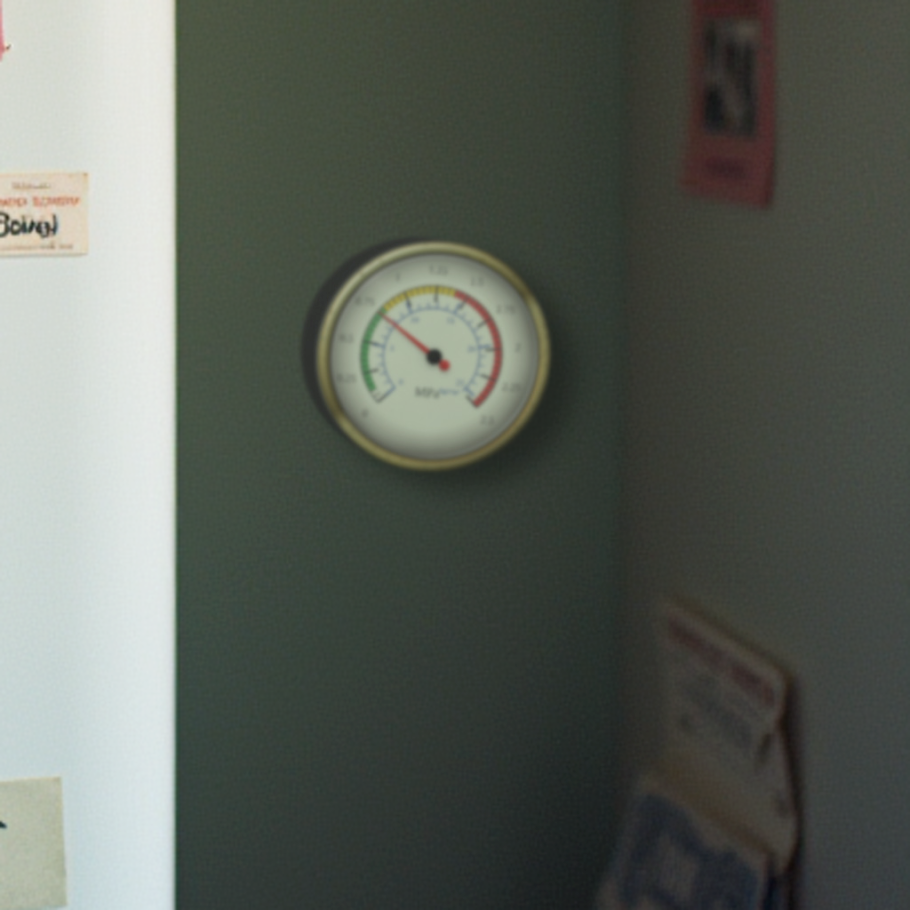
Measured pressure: **0.75** MPa
